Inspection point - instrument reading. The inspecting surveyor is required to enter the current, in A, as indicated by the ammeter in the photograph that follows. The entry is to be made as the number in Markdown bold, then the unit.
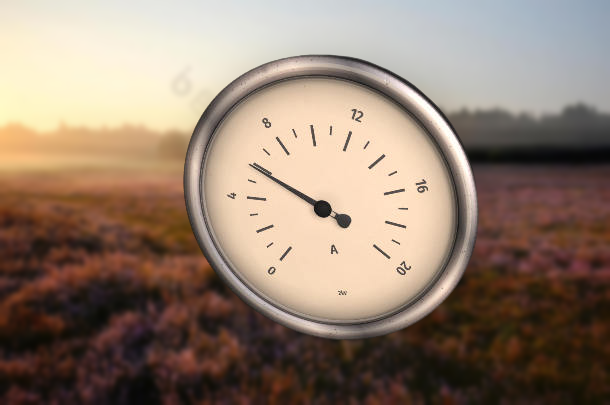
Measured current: **6** A
